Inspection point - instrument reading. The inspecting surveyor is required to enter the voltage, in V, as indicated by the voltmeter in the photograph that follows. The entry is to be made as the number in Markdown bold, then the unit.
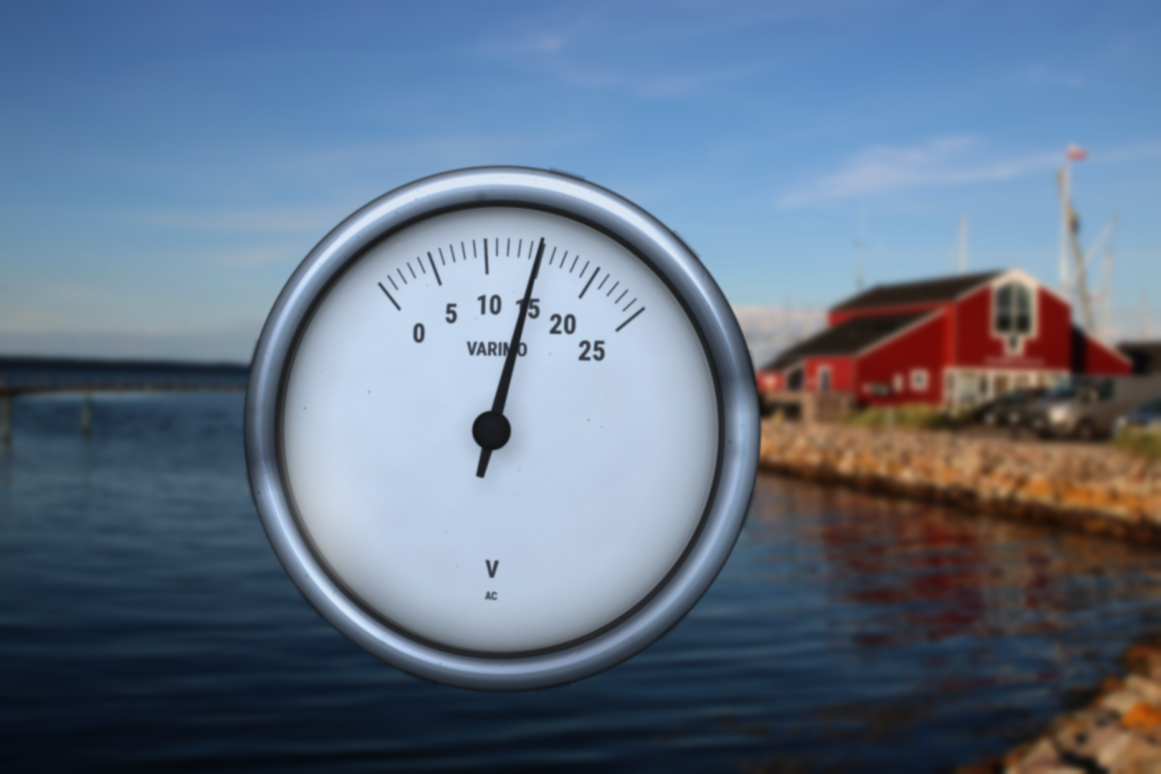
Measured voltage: **15** V
